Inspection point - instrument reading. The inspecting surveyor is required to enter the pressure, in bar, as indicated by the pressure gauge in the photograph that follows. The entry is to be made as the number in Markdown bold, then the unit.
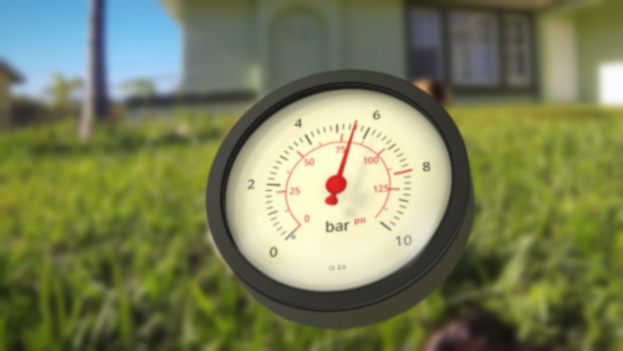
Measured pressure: **5.6** bar
